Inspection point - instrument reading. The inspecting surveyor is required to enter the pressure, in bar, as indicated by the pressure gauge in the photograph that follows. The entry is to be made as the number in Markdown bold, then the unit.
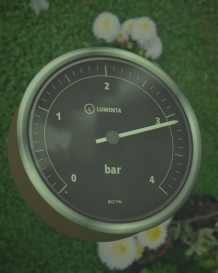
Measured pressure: **3.1** bar
